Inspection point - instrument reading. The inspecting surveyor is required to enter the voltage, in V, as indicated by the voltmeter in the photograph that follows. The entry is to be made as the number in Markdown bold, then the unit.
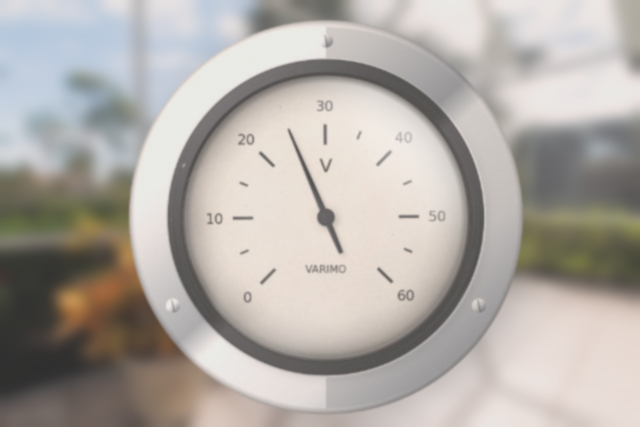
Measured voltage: **25** V
